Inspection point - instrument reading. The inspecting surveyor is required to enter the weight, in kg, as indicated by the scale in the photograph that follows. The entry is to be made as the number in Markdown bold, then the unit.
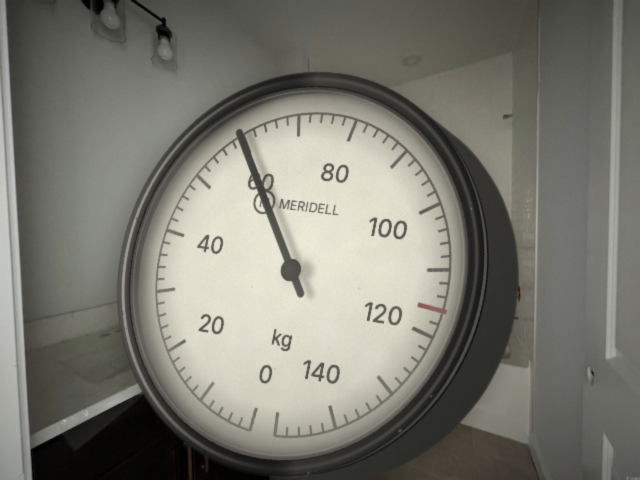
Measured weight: **60** kg
